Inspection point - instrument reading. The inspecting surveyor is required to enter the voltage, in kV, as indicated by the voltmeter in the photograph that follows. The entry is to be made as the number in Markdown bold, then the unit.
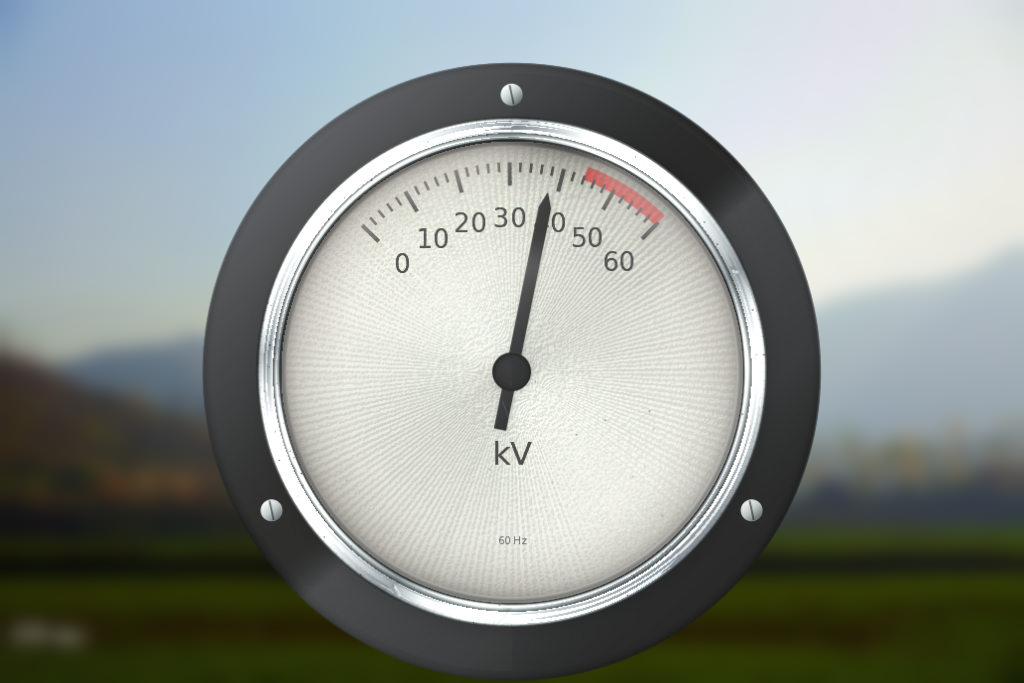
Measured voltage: **38** kV
